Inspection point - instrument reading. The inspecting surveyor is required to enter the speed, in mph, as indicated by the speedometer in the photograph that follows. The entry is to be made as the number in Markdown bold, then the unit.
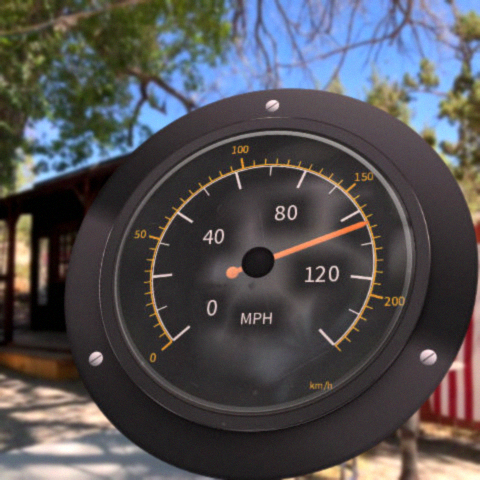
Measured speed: **105** mph
